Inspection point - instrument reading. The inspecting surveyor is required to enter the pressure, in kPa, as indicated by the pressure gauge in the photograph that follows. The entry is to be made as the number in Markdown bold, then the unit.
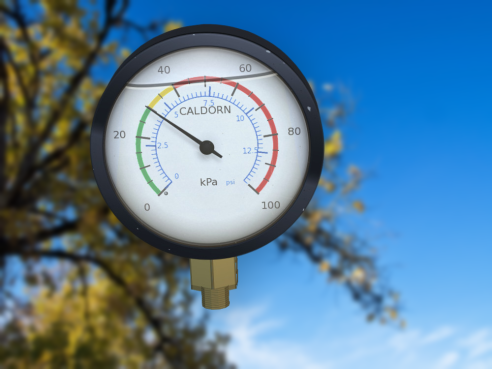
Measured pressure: **30** kPa
